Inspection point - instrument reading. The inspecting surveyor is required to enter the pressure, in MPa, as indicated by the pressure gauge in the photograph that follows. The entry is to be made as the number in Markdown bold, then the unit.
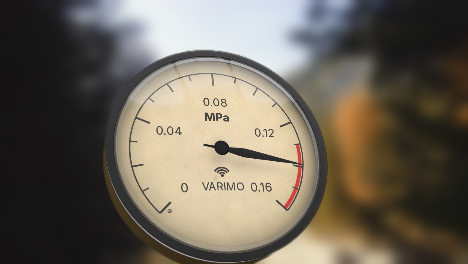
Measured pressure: **0.14** MPa
